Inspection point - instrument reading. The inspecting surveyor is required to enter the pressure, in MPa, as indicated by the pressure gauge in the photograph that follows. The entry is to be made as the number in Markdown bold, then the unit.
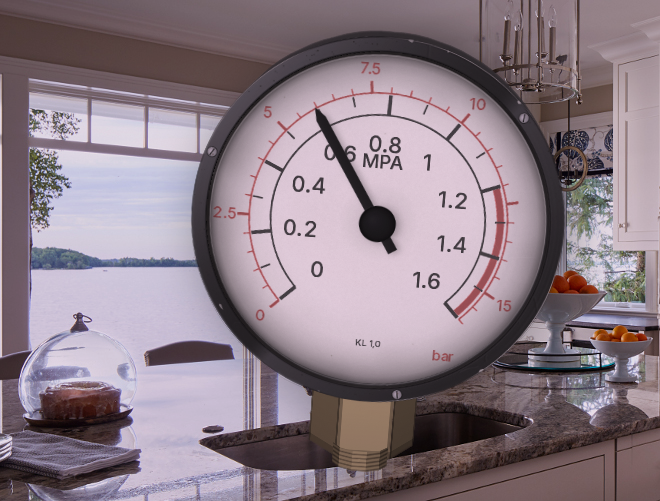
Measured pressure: **0.6** MPa
